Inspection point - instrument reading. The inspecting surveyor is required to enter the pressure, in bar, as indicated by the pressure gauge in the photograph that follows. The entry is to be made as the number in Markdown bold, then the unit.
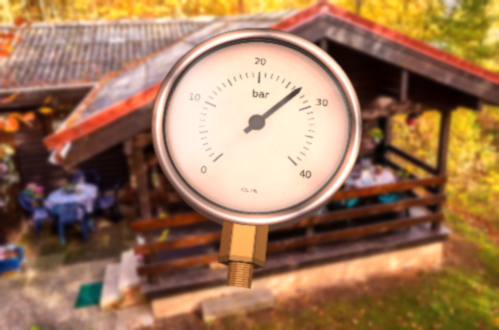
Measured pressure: **27** bar
